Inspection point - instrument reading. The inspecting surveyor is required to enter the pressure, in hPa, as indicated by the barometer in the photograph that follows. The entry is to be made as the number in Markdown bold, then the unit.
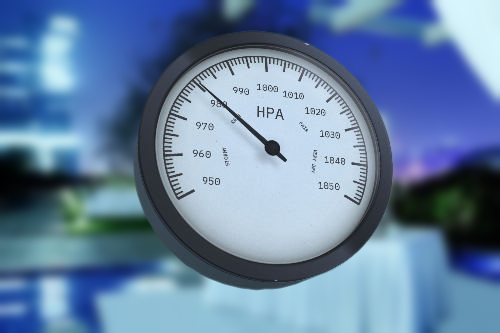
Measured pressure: **980** hPa
